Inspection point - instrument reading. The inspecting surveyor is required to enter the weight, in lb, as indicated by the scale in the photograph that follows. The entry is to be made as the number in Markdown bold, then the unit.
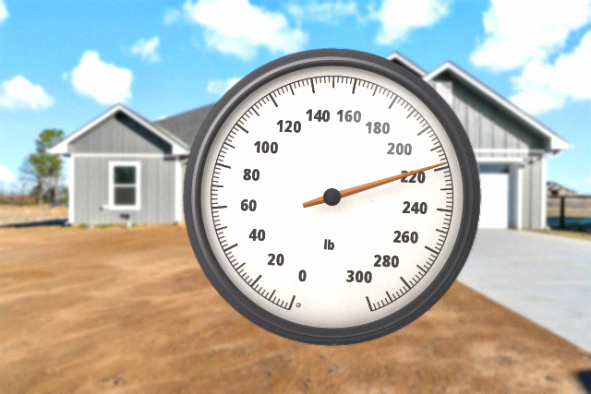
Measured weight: **218** lb
